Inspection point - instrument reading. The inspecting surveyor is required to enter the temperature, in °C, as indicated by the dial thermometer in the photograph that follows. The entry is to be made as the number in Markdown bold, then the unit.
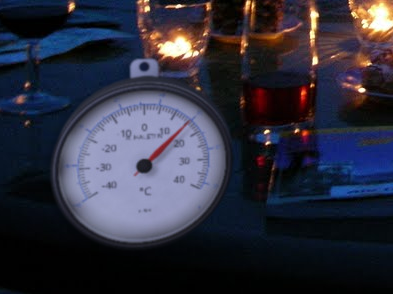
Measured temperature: **15** °C
